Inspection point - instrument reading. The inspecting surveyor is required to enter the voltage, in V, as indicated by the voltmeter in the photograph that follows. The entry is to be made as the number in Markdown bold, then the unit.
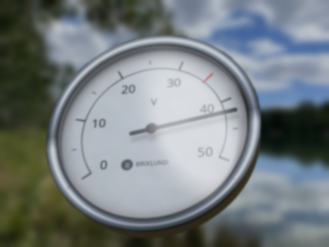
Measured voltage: **42.5** V
